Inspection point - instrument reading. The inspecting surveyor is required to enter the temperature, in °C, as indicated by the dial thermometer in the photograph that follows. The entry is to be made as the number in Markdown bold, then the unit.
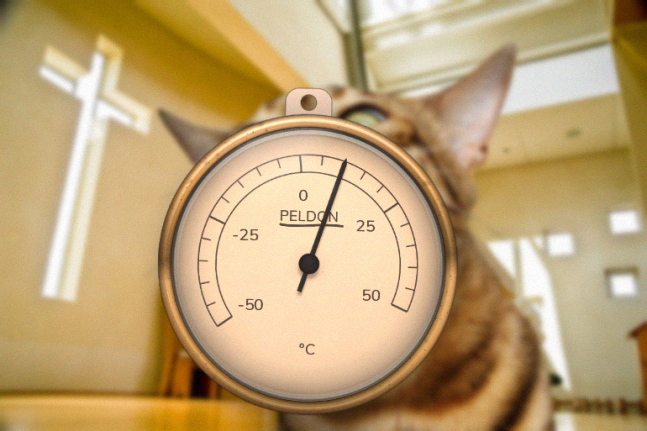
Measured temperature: **10** °C
